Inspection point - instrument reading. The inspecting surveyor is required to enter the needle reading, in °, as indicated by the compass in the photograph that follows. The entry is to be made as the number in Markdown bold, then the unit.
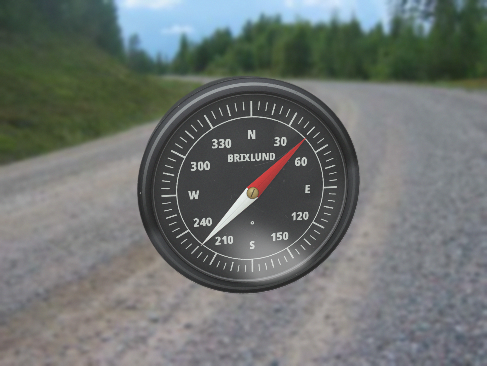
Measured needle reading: **45** °
